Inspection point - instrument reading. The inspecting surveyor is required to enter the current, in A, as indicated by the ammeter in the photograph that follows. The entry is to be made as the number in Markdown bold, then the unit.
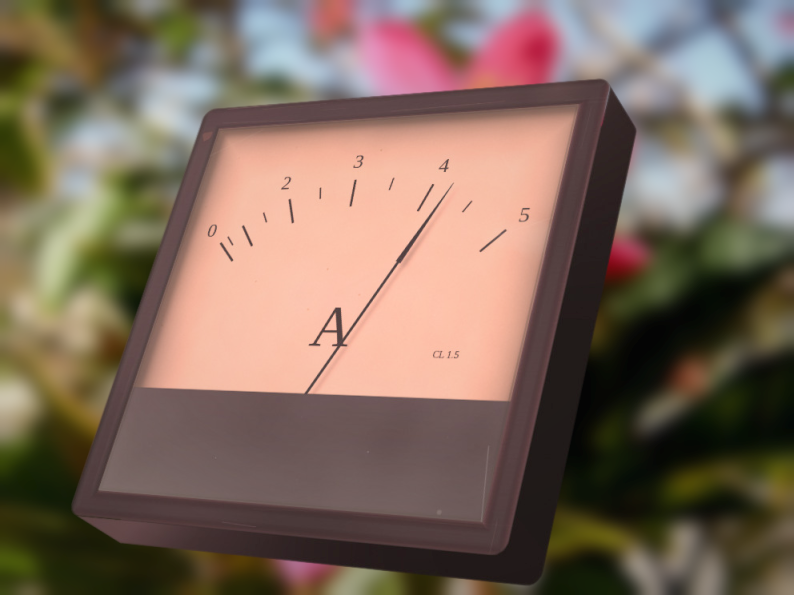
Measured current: **4.25** A
